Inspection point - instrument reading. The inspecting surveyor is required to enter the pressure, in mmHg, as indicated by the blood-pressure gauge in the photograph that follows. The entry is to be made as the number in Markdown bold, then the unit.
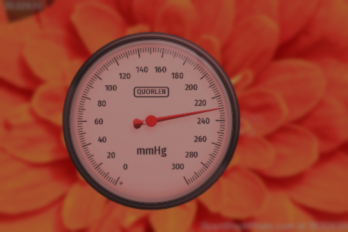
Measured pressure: **230** mmHg
